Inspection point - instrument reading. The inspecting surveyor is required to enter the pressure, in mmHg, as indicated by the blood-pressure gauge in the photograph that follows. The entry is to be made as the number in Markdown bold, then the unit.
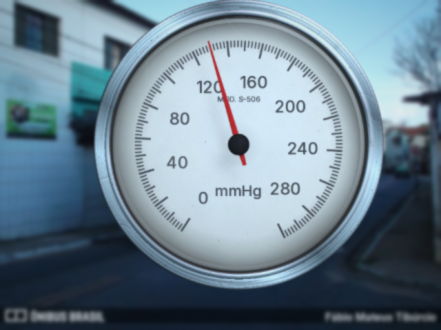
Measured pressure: **130** mmHg
